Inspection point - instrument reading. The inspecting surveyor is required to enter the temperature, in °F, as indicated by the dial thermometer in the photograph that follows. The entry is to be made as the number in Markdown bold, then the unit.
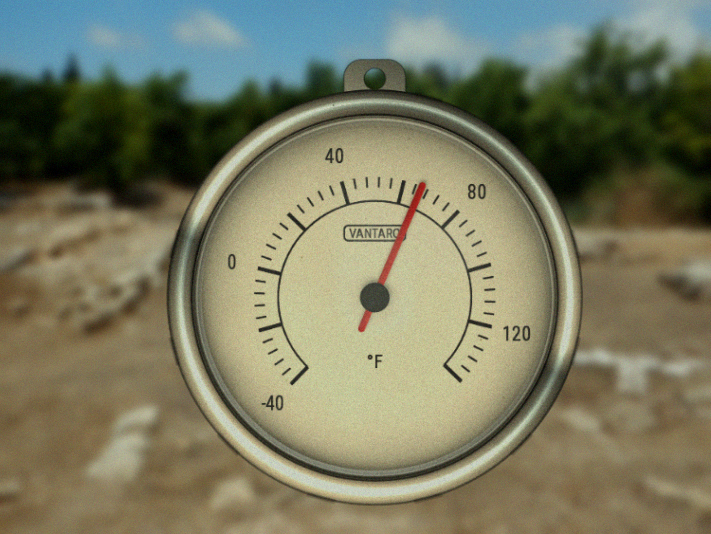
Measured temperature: **66** °F
